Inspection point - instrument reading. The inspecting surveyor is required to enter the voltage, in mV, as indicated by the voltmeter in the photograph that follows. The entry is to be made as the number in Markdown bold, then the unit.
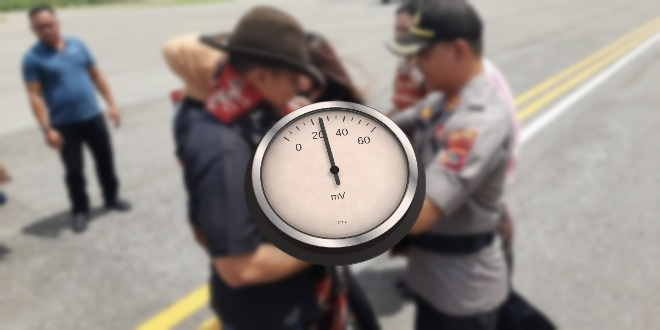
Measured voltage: **25** mV
